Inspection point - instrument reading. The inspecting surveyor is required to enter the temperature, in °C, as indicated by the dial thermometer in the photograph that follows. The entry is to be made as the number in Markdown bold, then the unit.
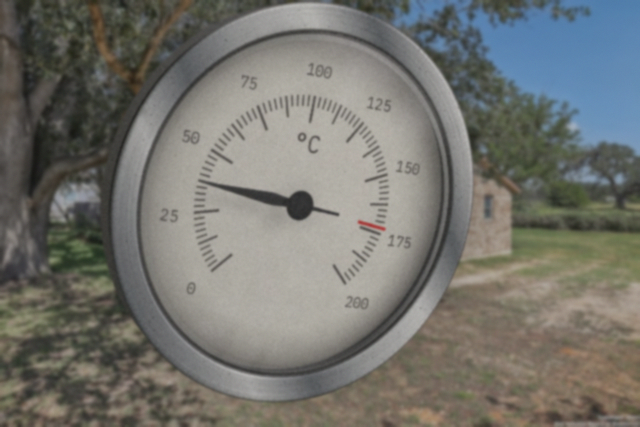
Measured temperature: **37.5** °C
